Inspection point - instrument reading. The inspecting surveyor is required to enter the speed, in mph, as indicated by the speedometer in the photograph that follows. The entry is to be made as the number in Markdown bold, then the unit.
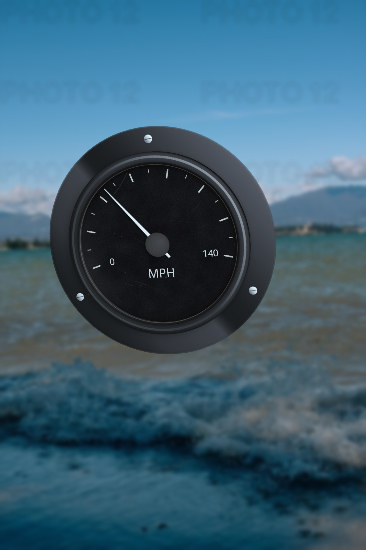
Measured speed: **45** mph
